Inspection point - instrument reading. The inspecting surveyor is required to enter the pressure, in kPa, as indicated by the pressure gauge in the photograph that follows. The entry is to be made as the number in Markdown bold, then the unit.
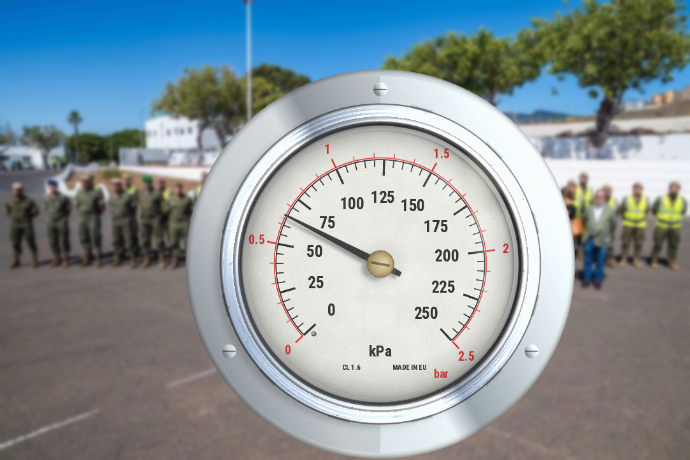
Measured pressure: **65** kPa
